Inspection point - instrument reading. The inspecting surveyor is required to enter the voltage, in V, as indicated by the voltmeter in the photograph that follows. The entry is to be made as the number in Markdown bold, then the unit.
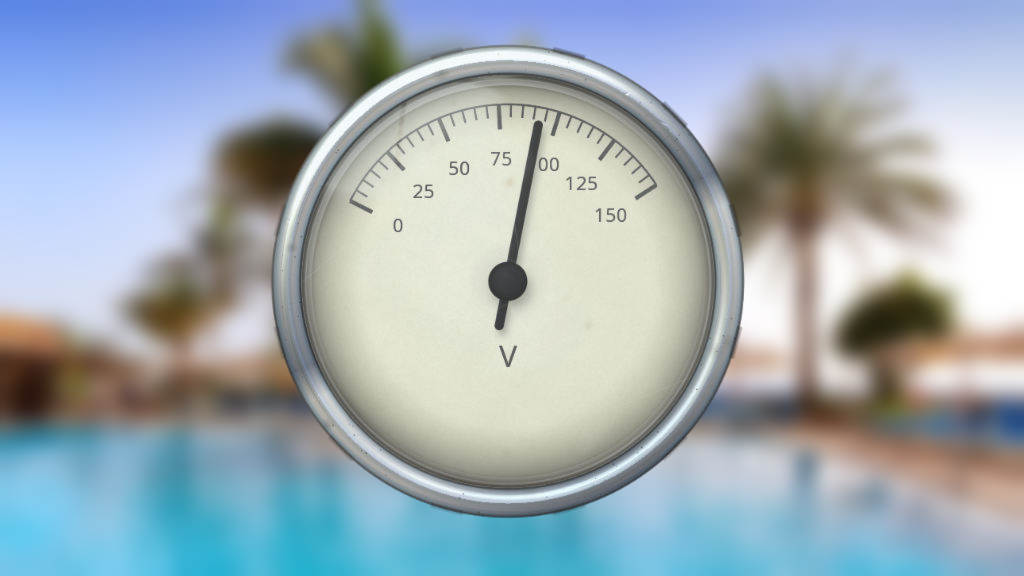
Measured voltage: **92.5** V
